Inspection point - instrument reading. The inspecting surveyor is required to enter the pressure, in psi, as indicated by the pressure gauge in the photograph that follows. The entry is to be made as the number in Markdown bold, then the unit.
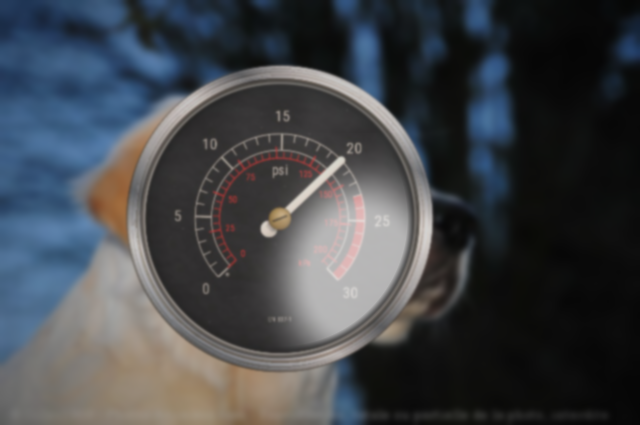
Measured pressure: **20** psi
